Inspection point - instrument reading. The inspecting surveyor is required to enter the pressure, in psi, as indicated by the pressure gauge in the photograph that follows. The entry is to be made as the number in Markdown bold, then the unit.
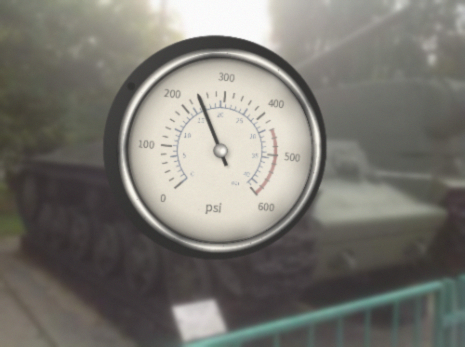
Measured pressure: **240** psi
